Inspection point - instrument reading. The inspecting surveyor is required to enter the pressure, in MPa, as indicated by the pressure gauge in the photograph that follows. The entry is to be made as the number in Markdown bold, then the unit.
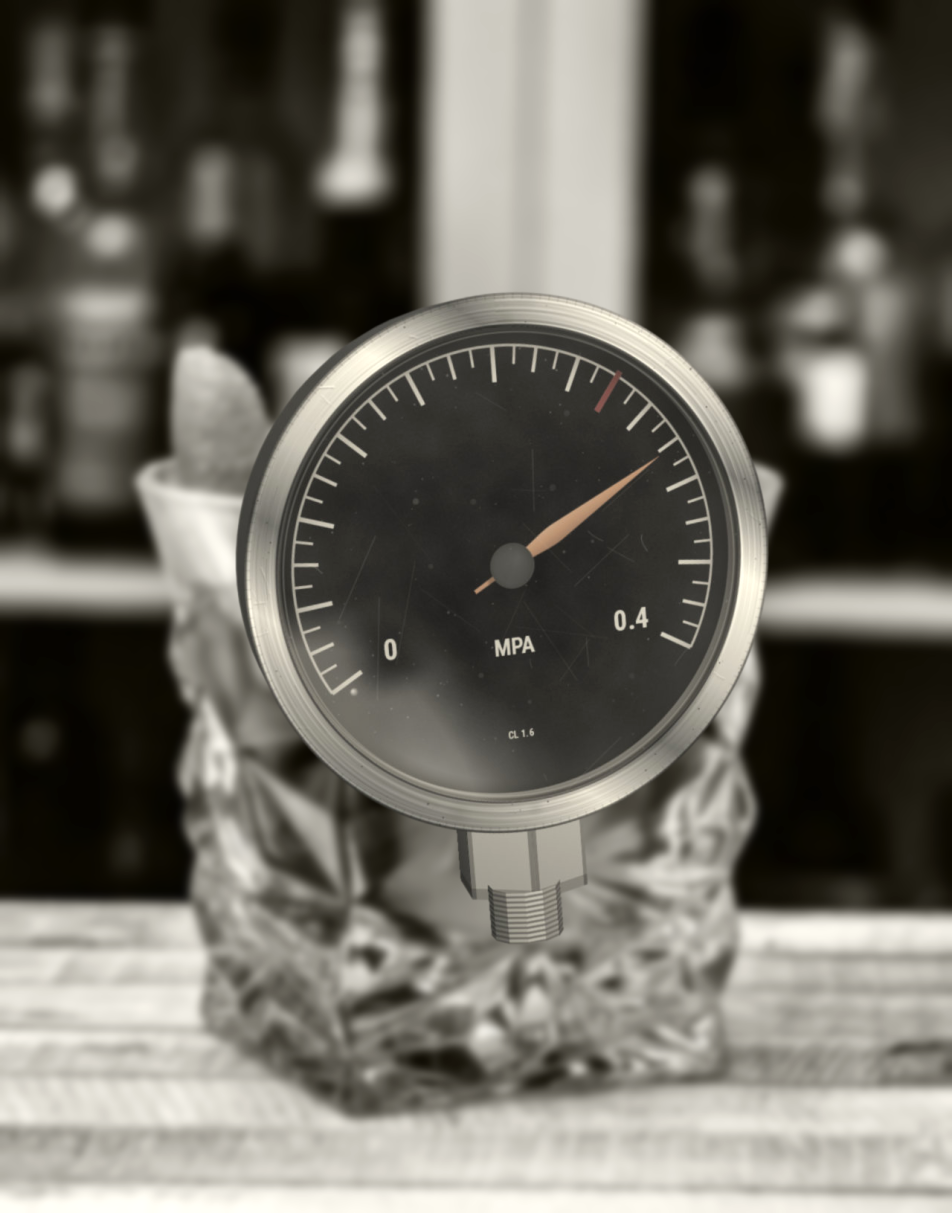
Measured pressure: **0.3** MPa
